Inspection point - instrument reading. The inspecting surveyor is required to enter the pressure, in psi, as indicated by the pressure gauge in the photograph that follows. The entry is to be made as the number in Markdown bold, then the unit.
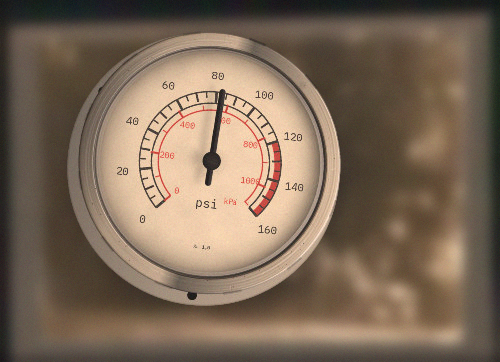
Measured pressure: **82.5** psi
